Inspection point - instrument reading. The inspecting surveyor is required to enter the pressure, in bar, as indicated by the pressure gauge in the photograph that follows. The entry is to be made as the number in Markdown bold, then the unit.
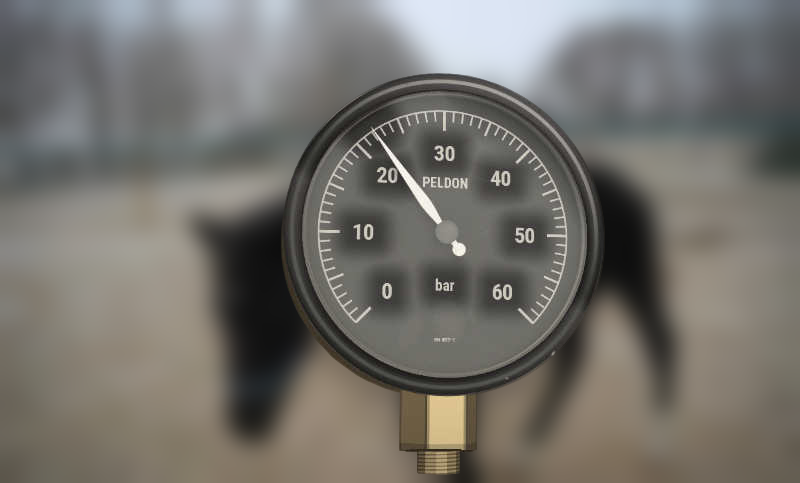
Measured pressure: **22** bar
